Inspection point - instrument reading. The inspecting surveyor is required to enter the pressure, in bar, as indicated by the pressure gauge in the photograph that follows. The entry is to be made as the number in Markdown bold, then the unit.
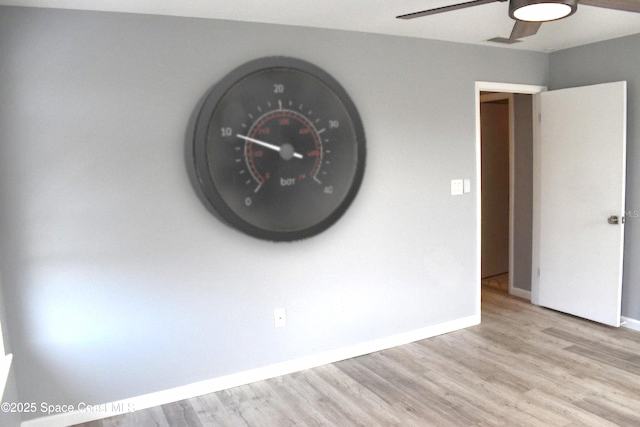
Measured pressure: **10** bar
